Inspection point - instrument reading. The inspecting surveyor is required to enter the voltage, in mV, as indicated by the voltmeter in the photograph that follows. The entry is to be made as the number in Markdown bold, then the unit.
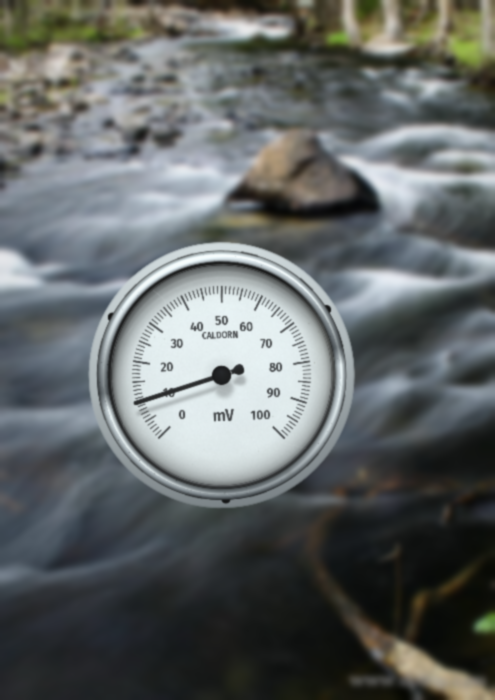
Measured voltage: **10** mV
